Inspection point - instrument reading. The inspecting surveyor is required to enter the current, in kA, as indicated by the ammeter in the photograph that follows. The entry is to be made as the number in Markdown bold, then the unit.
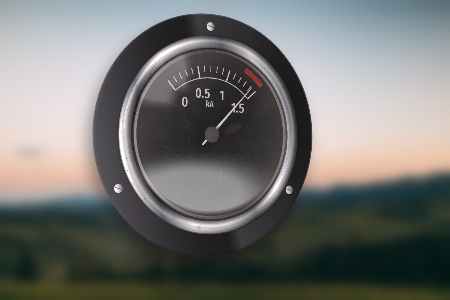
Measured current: **1.4** kA
